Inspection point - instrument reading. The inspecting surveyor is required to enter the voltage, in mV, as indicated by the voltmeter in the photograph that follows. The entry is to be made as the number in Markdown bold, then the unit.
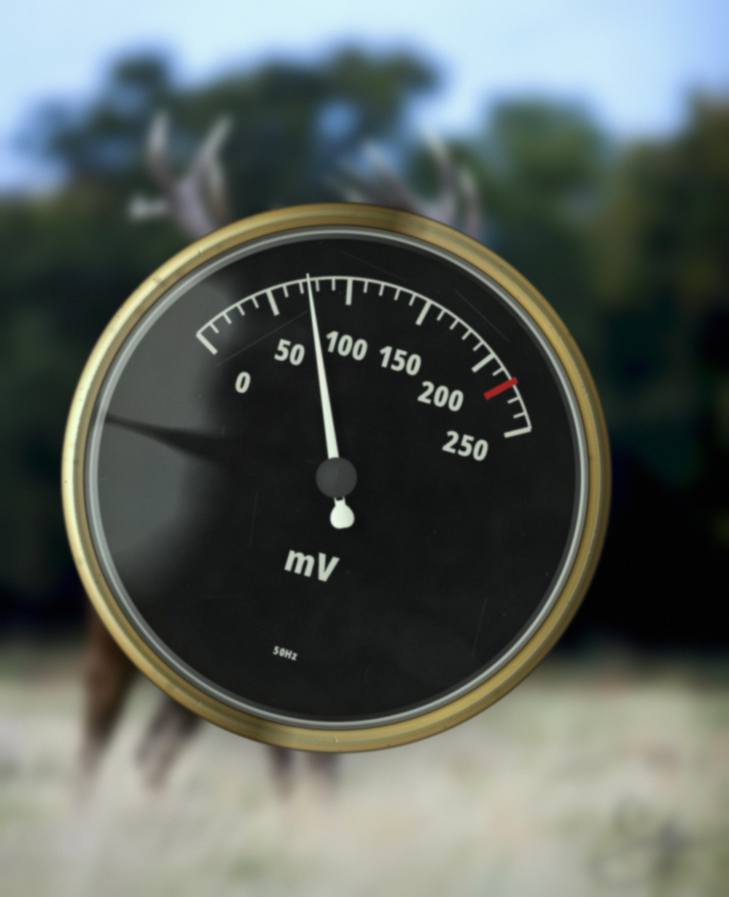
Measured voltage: **75** mV
